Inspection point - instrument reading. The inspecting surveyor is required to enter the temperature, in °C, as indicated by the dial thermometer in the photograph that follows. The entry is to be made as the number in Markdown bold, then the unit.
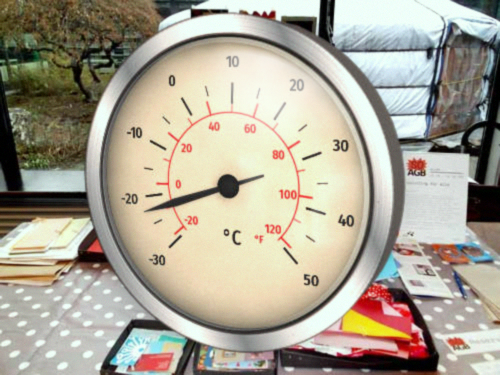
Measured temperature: **-22.5** °C
